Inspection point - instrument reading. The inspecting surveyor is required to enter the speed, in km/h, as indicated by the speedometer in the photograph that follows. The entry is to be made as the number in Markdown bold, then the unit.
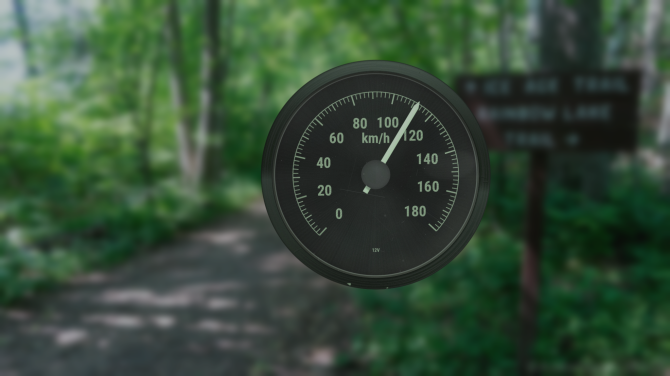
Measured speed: **112** km/h
